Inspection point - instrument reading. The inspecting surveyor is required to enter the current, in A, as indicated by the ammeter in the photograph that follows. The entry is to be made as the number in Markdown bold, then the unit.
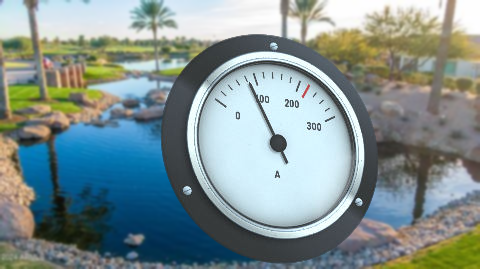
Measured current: **80** A
